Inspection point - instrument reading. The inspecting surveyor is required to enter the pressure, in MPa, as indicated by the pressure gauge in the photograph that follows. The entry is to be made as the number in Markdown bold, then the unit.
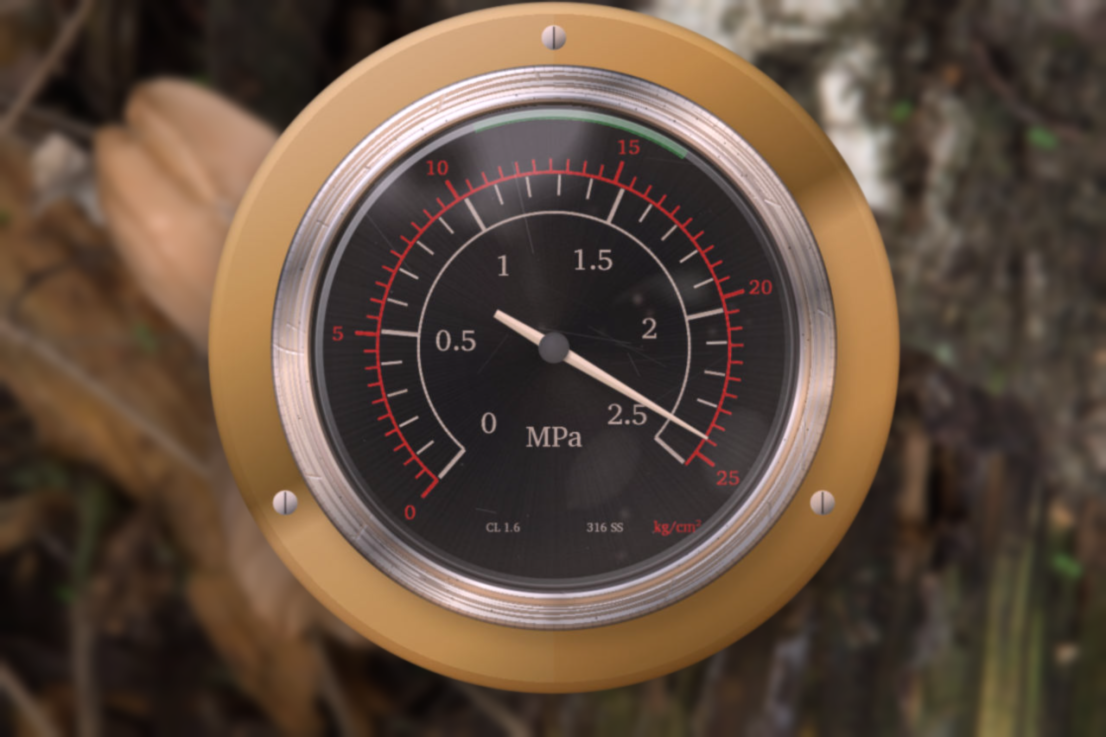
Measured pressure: **2.4** MPa
